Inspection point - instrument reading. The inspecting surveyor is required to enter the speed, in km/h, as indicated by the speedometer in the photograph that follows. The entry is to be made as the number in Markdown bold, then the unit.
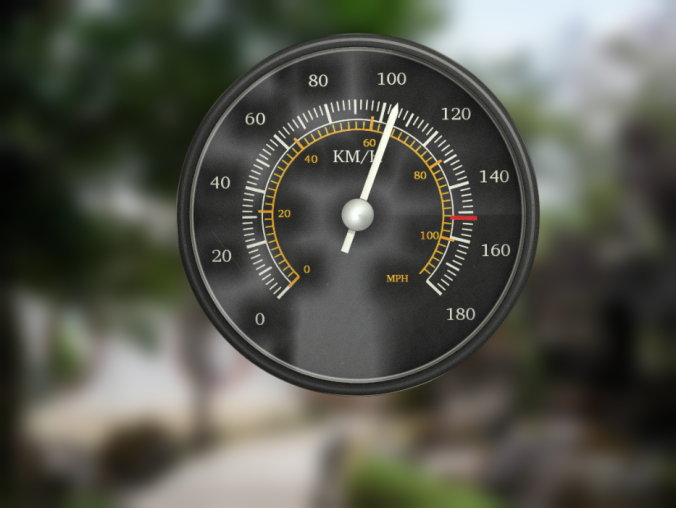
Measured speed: **104** km/h
